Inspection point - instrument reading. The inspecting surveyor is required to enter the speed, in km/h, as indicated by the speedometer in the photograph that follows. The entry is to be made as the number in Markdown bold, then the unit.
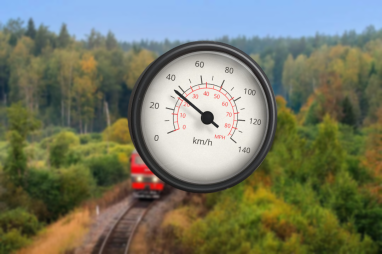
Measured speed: **35** km/h
